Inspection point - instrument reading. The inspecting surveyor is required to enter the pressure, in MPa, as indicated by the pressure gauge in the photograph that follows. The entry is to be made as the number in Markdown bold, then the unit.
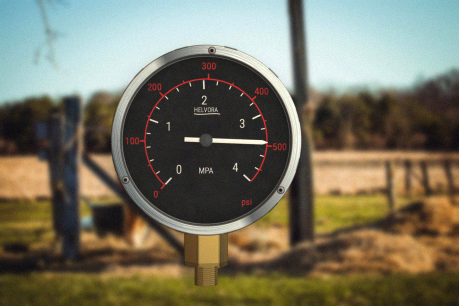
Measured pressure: **3.4** MPa
